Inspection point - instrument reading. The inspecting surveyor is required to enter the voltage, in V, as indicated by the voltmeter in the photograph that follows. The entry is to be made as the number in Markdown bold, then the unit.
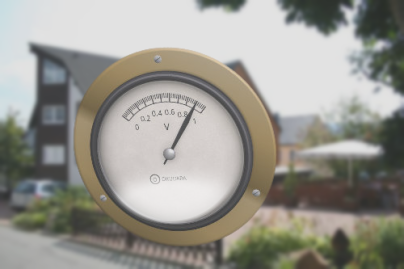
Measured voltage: **0.9** V
